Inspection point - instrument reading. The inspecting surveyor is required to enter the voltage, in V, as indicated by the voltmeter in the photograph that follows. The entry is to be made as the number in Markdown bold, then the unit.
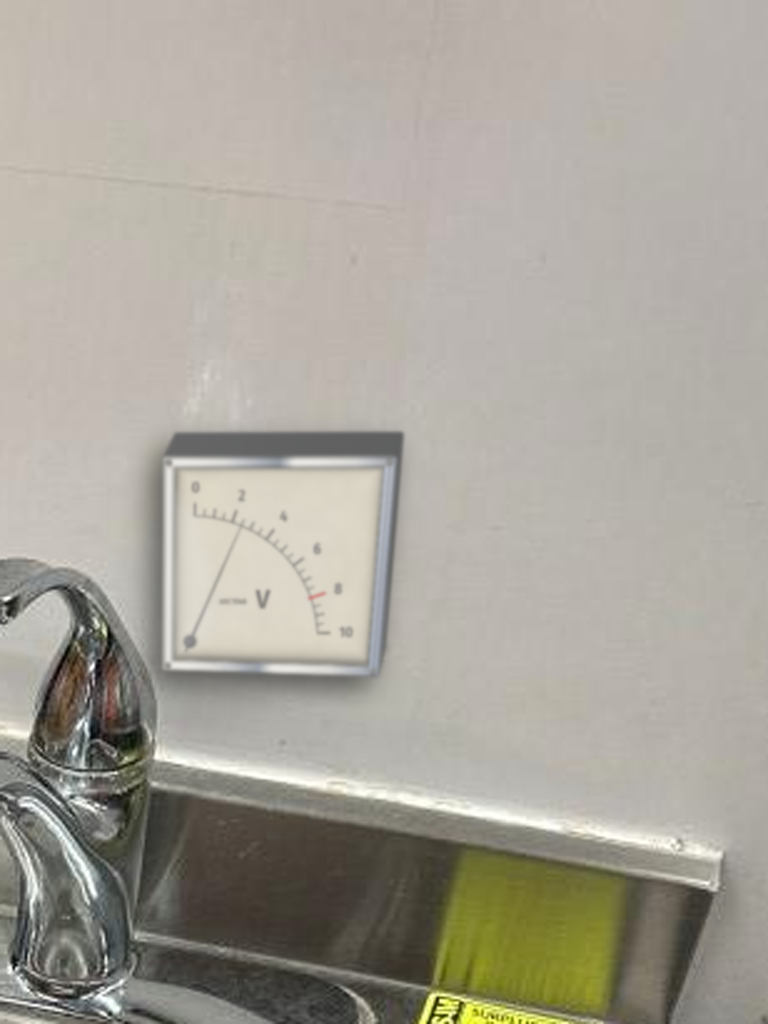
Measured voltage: **2.5** V
